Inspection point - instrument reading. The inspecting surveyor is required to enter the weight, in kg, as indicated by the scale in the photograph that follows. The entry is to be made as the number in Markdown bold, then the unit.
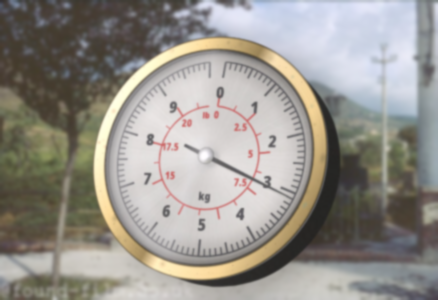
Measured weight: **3.1** kg
